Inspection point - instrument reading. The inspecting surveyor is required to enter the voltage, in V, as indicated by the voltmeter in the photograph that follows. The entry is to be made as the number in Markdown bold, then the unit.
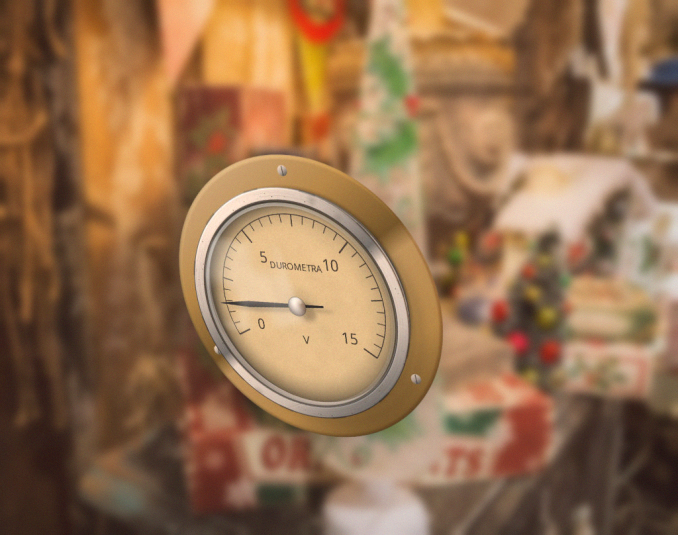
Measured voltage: **1.5** V
